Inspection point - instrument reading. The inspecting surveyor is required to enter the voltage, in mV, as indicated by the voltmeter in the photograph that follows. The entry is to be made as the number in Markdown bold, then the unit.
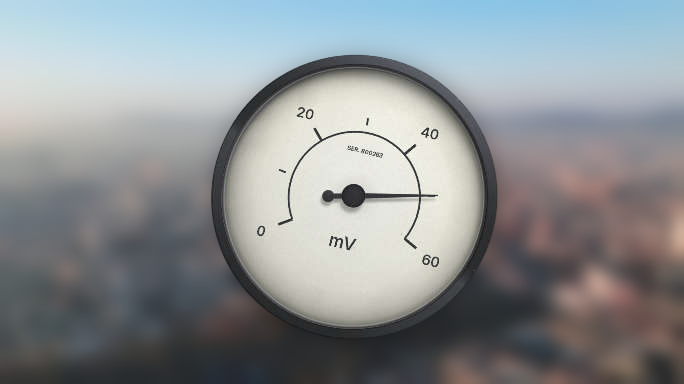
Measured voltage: **50** mV
